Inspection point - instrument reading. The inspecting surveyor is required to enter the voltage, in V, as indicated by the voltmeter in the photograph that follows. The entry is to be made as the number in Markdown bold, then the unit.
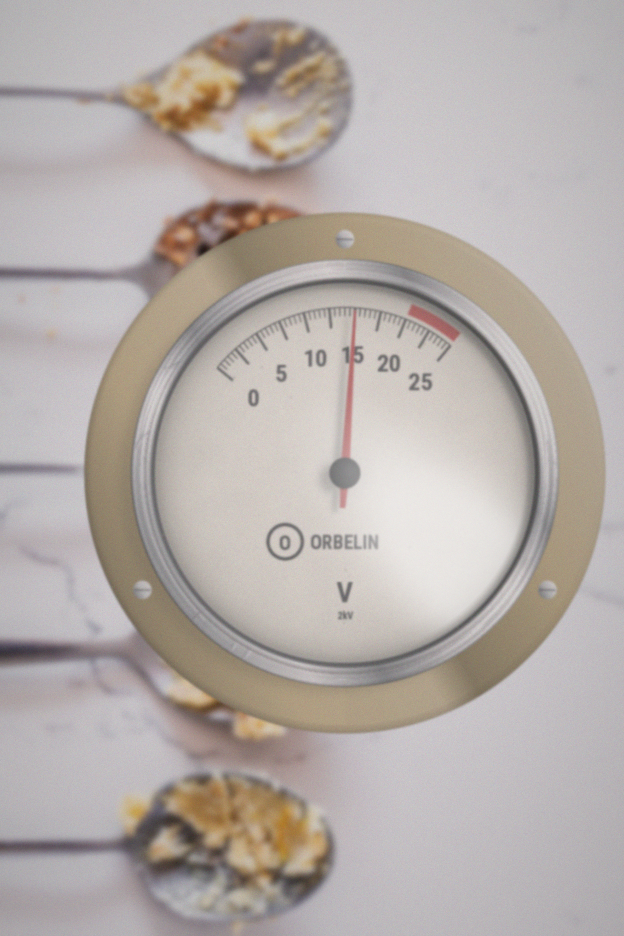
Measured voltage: **15** V
